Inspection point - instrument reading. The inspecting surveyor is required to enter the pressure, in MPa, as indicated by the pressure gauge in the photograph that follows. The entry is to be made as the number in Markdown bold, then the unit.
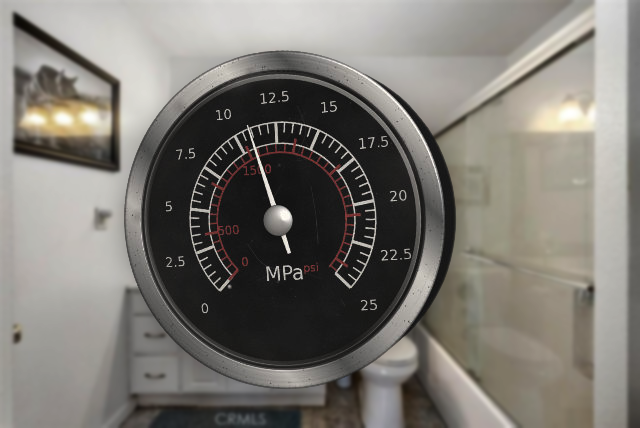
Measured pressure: **11** MPa
